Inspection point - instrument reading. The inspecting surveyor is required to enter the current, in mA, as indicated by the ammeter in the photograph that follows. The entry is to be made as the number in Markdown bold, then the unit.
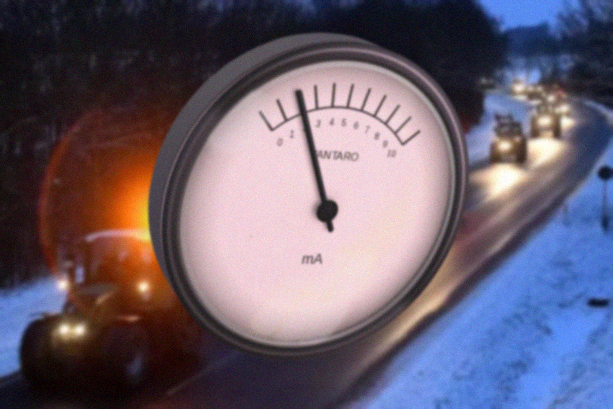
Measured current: **2** mA
